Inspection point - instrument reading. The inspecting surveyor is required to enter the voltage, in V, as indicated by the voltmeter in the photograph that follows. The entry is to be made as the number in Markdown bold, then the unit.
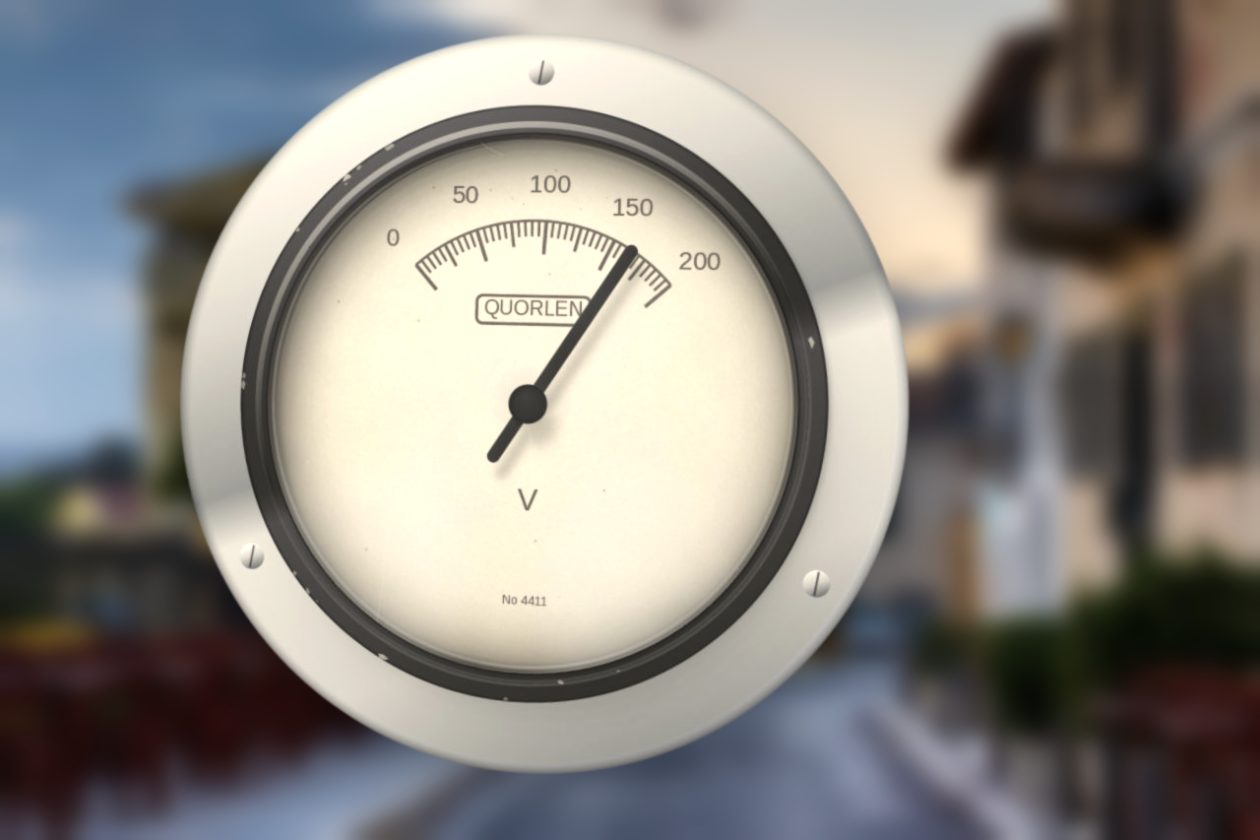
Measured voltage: **165** V
